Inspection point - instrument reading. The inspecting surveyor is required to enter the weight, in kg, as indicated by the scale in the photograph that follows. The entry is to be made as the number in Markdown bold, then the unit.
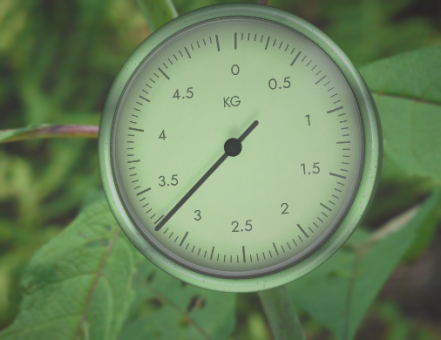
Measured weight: **3.2** kg
